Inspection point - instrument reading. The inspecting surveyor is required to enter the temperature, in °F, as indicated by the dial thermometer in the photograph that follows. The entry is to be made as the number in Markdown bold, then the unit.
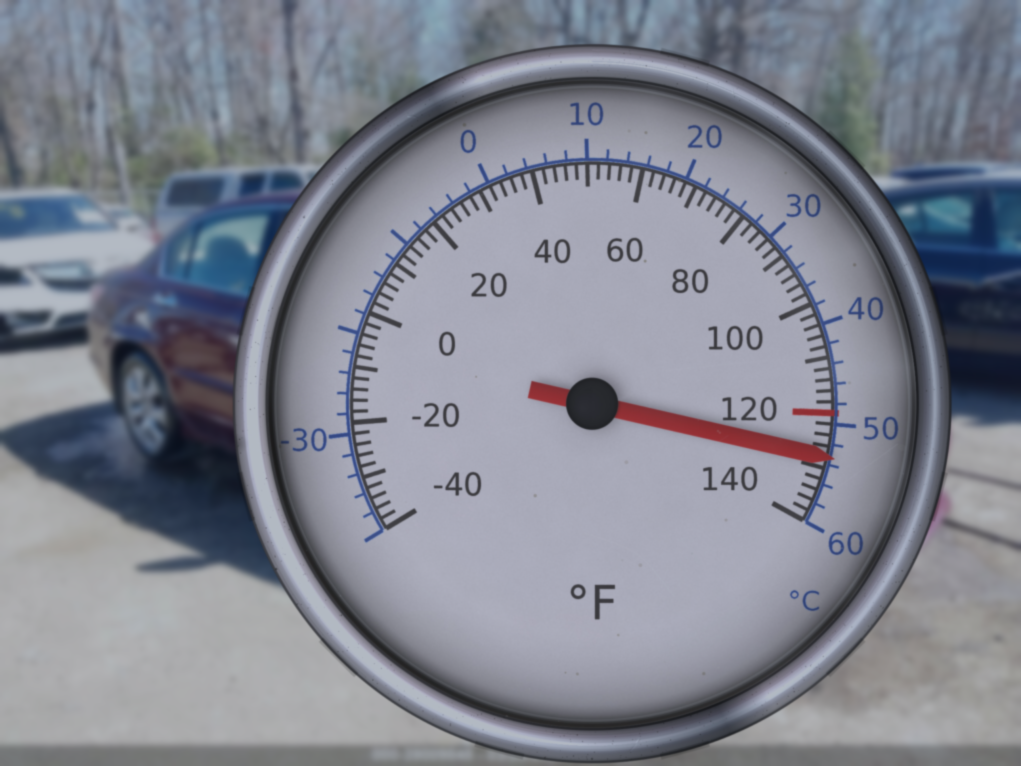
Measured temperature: **128** °F
